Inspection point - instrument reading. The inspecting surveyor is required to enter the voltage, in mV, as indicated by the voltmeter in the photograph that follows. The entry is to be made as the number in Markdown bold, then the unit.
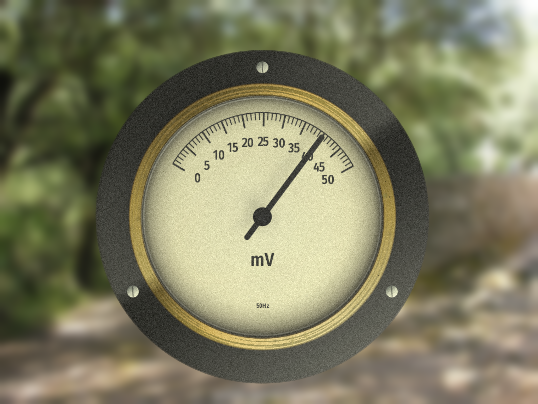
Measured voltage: **40** mV
